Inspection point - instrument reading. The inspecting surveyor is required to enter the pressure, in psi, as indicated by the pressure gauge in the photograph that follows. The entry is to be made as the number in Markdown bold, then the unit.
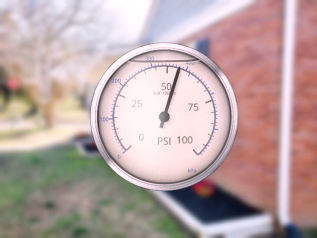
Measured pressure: **55** psi
